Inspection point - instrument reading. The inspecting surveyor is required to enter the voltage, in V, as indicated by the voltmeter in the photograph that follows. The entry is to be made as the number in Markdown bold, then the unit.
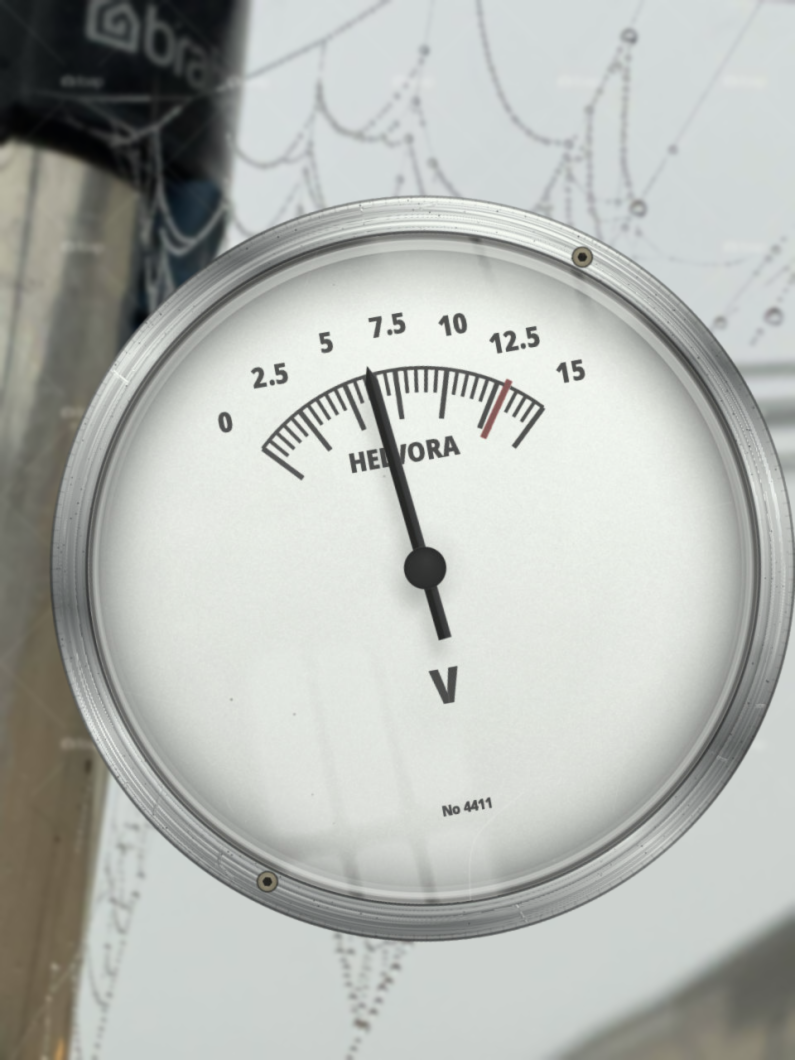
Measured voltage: **6.25** V
